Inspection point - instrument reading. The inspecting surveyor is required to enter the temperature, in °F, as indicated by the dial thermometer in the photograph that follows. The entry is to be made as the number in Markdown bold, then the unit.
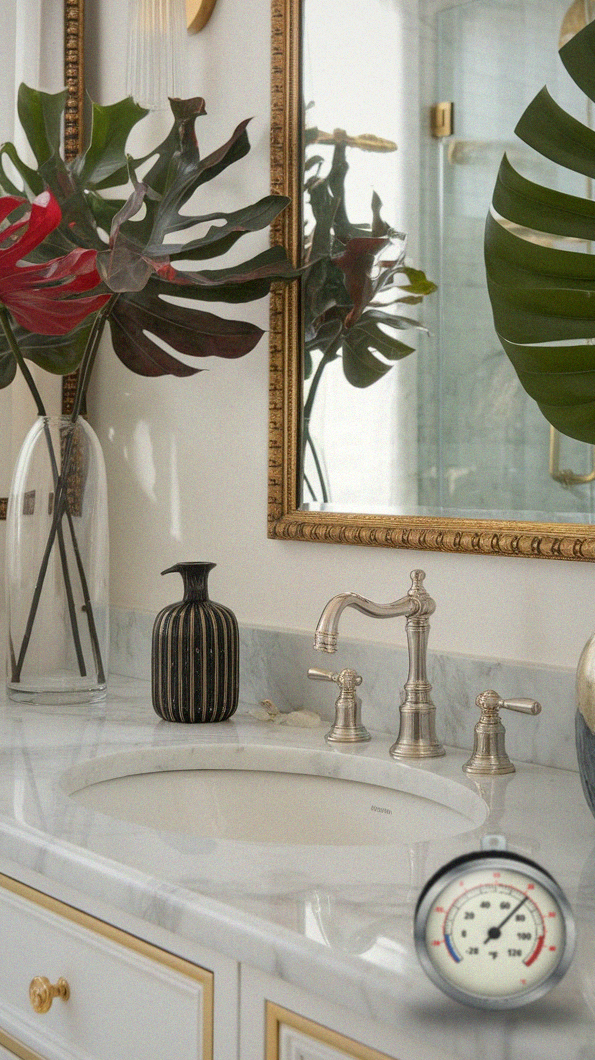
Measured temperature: **70** °F
